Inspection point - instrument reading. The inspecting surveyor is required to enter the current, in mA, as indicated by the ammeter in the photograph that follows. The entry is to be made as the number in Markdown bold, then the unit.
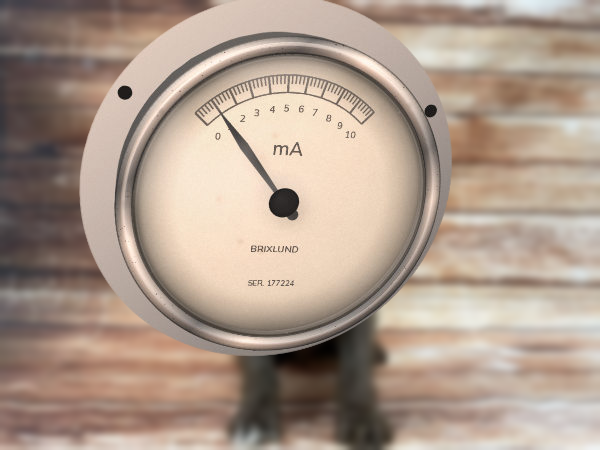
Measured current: **1** mA
